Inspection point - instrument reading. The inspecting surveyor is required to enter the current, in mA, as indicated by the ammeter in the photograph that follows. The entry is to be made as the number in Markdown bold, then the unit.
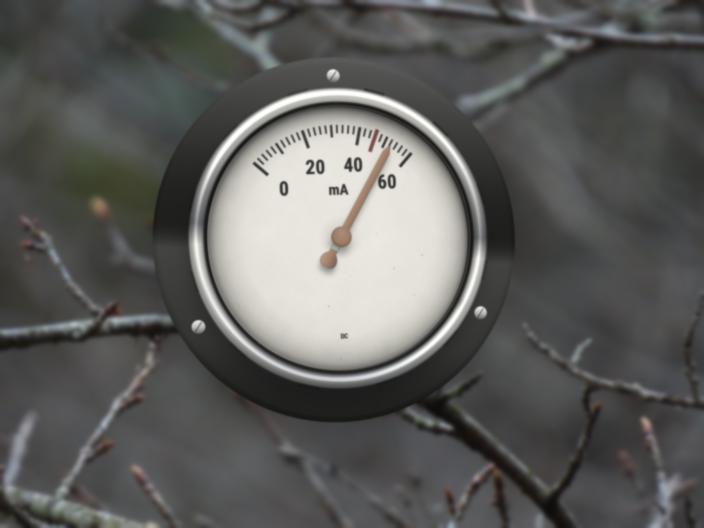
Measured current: **52** mA
